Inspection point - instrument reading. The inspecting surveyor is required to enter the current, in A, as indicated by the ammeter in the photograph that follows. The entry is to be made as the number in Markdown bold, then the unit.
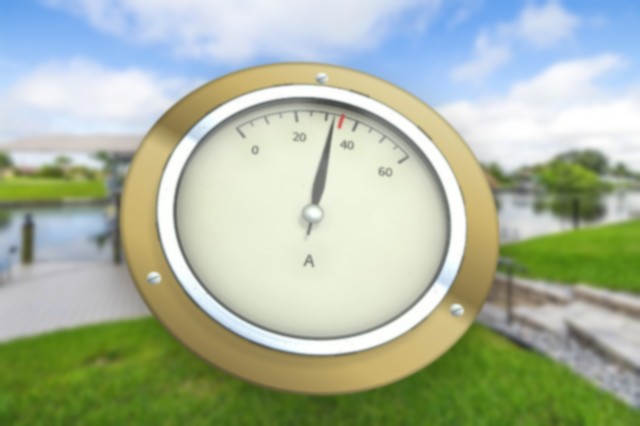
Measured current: **32.5** A
